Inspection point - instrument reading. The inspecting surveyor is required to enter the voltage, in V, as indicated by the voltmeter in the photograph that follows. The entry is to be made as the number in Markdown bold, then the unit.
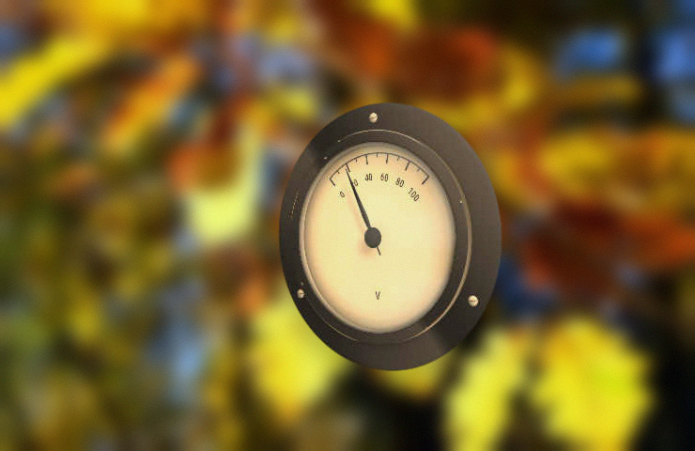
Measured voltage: **20** V
